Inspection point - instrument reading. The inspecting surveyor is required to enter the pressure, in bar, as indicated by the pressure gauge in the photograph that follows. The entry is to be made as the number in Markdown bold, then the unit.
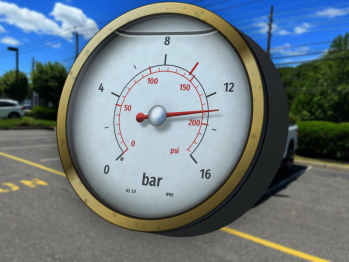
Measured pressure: **13** bar
